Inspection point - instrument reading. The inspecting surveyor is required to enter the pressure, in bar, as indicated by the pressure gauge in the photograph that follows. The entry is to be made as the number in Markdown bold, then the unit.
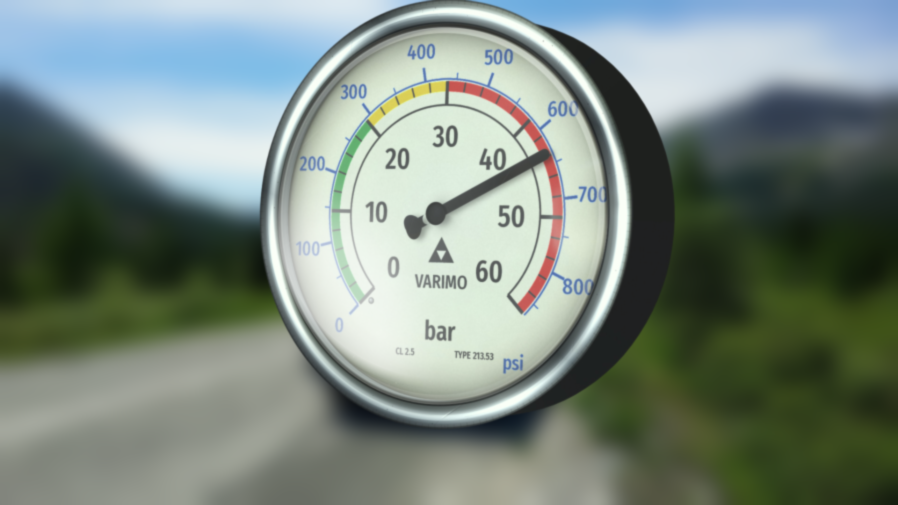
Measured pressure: **44** bar
